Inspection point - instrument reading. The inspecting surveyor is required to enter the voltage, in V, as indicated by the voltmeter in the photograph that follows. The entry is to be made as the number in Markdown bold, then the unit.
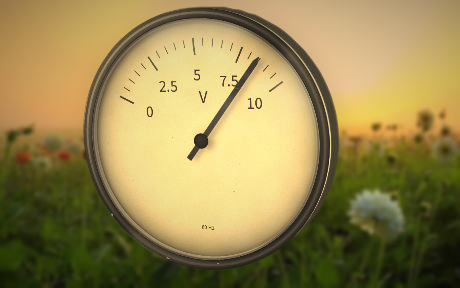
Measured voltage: **8.5** V
